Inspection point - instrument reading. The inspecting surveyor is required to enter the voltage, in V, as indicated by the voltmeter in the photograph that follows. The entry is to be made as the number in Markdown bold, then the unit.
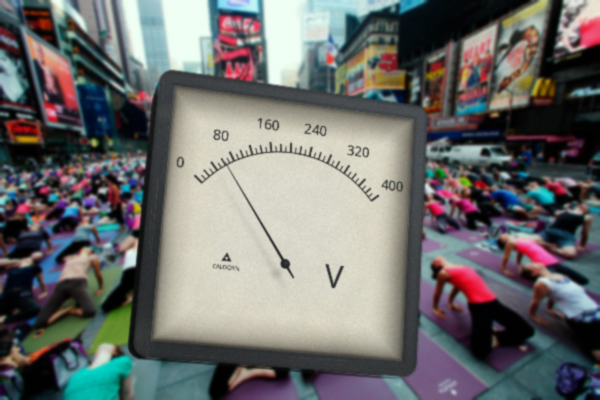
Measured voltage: **60** V
